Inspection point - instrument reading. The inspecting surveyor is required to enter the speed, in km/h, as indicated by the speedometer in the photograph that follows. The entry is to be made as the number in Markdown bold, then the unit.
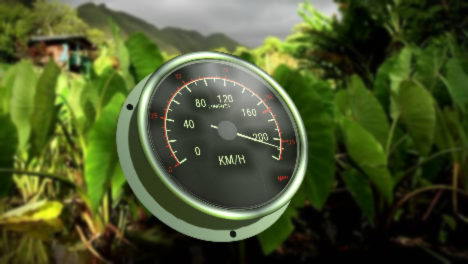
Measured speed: **210** km/h
